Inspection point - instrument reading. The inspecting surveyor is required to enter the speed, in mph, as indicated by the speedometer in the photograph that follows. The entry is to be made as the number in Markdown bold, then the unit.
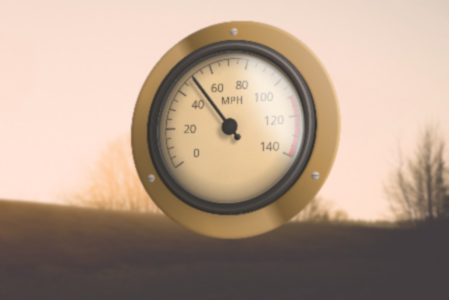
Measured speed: **50** mph
